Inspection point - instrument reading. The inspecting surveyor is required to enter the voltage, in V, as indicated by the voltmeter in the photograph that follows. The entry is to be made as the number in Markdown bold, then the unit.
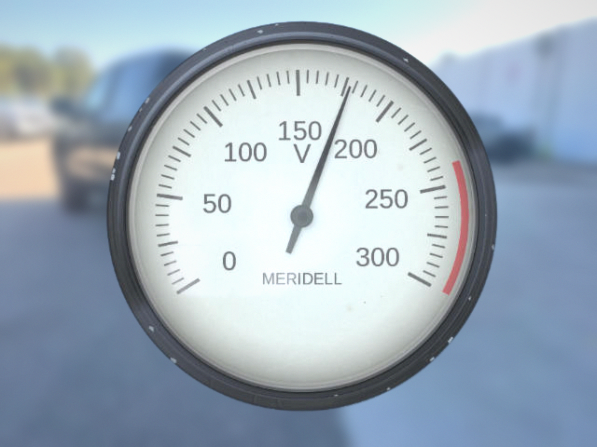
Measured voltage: **177.5** V
